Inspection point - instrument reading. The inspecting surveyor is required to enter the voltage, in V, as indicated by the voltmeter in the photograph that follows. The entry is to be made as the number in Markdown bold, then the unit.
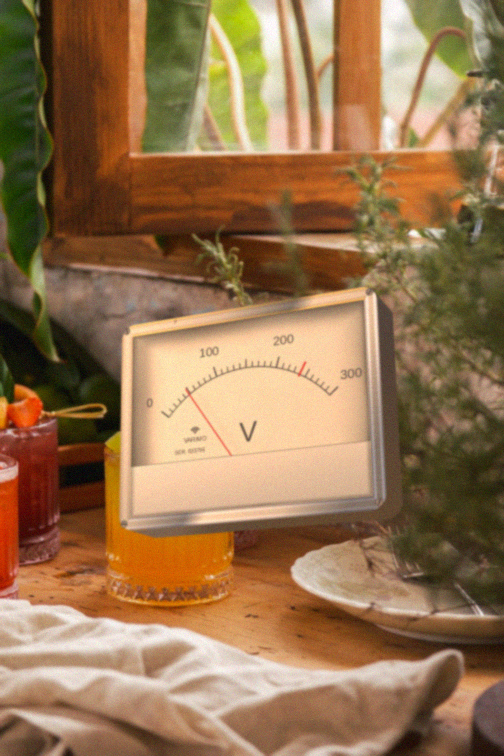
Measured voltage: **50** V
